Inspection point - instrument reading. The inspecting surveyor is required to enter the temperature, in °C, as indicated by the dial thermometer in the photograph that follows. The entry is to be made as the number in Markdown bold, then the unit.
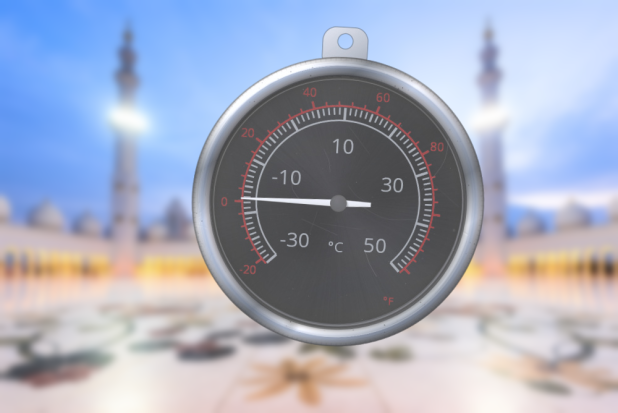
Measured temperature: **-17** °C
